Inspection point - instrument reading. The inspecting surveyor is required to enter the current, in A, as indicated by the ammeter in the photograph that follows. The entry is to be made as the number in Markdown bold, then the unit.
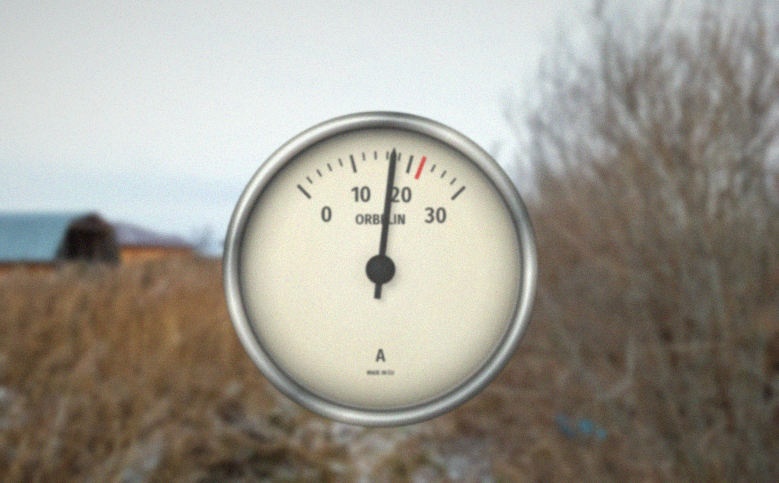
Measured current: **17** A
